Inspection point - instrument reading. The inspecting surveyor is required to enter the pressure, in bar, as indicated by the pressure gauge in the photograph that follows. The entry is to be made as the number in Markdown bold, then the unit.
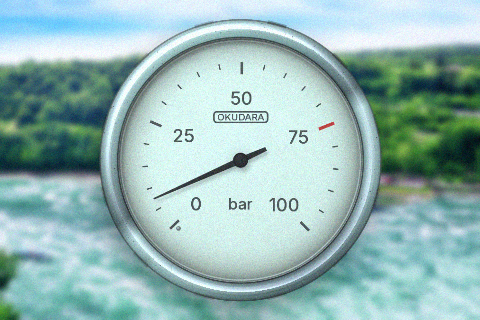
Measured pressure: **7.5** bar
